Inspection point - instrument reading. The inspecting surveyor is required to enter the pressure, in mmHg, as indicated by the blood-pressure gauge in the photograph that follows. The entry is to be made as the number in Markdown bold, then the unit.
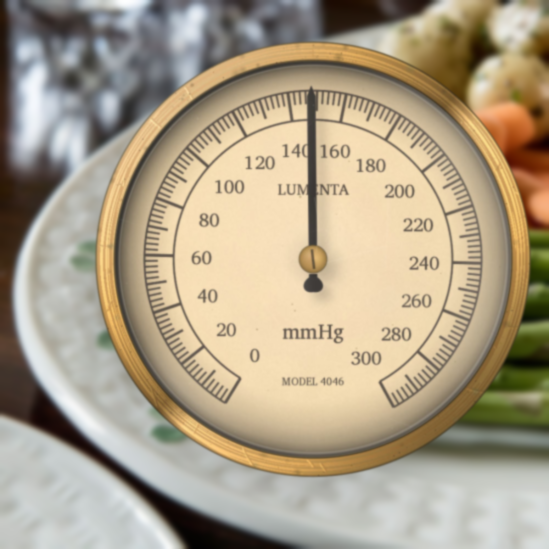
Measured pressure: **148** mmHg
